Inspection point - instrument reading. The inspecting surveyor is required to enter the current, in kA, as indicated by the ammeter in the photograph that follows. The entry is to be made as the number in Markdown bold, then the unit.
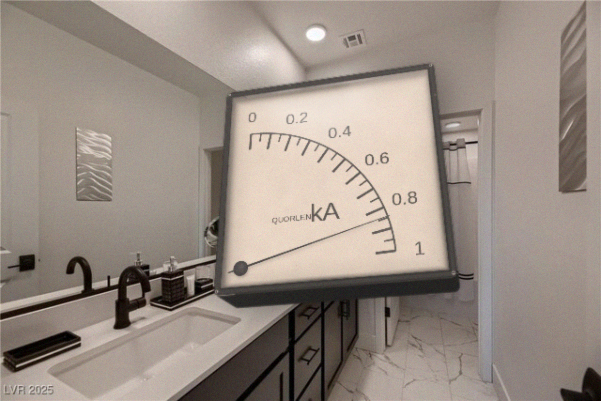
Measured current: **0.85** kA
